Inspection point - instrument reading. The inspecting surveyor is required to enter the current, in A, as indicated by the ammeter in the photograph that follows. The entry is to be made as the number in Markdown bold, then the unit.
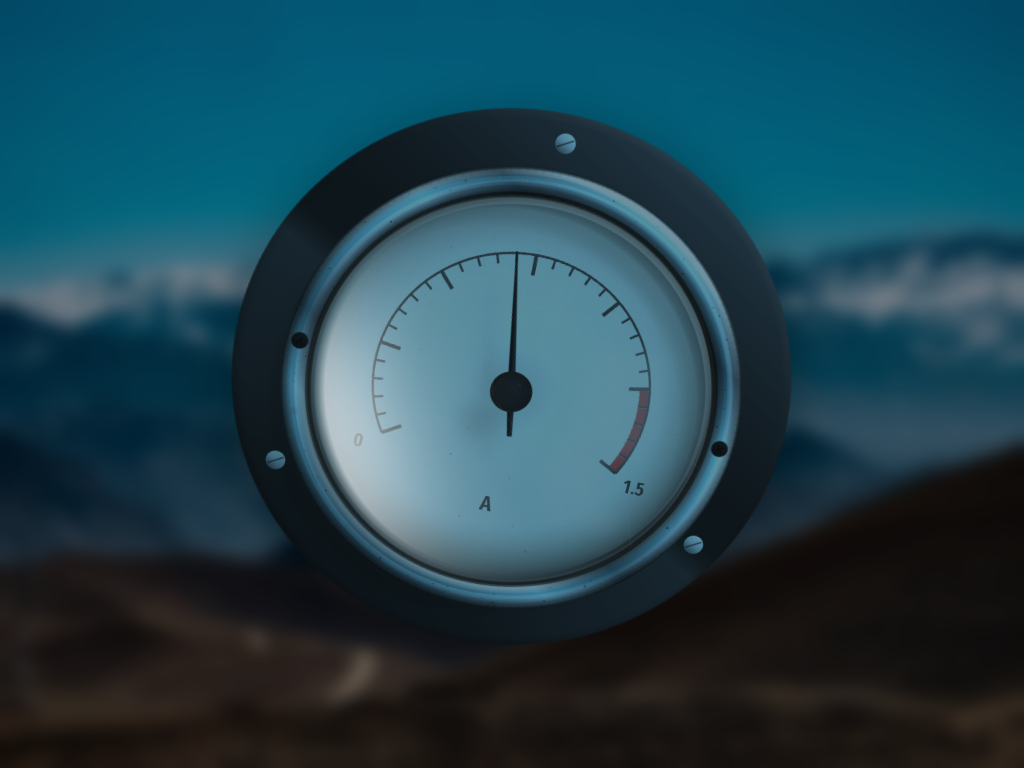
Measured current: **0.7** A
